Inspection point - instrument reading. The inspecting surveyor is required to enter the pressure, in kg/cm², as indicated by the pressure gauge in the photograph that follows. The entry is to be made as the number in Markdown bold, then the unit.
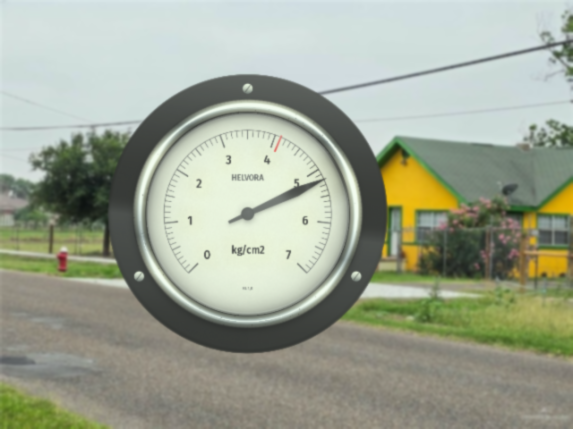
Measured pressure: **5.2** kg/cm²
